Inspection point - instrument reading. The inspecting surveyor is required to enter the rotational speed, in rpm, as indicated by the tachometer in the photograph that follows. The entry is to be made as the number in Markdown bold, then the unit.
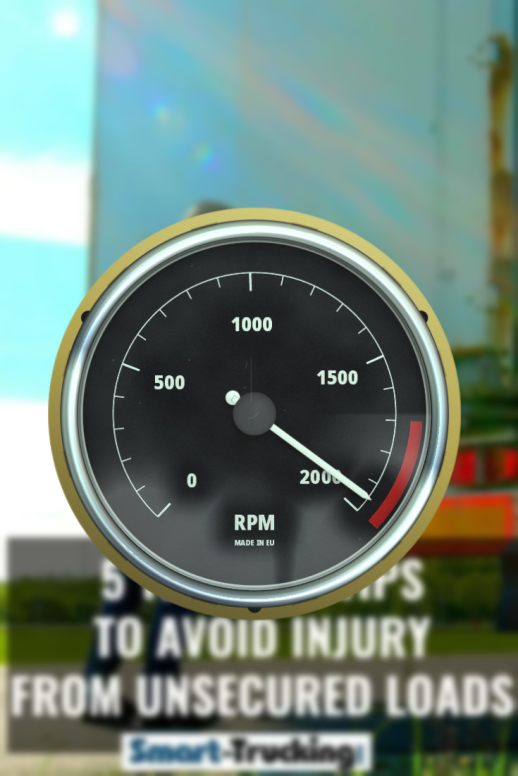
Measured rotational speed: **1950** rpm
